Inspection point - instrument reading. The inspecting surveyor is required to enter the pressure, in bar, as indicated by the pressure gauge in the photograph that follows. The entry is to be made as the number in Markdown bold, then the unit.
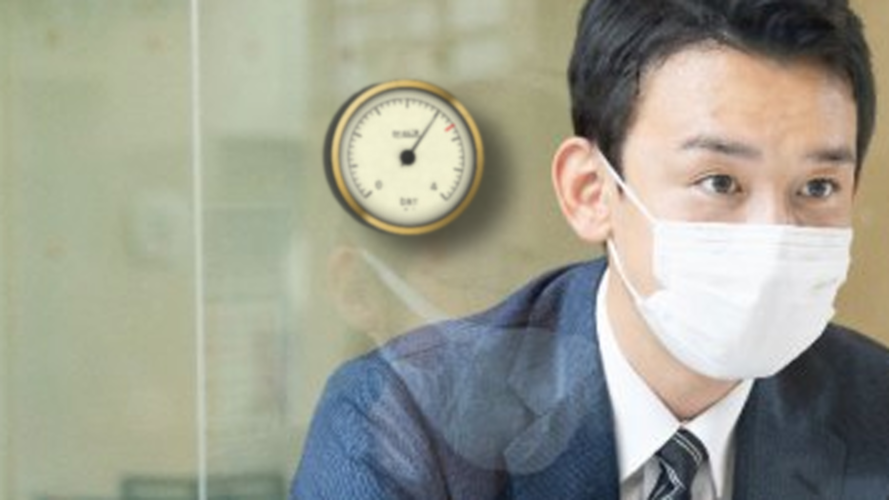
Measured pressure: **2.5** bar
